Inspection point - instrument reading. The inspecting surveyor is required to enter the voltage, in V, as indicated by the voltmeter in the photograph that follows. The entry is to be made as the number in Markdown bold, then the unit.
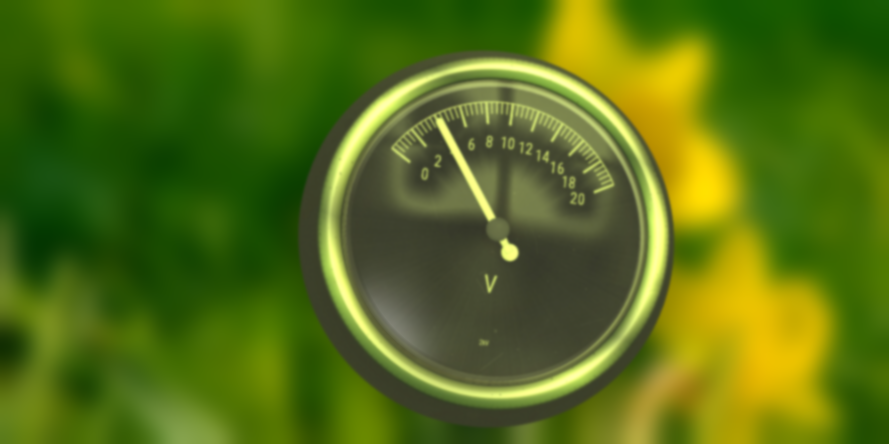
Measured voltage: **4** V
